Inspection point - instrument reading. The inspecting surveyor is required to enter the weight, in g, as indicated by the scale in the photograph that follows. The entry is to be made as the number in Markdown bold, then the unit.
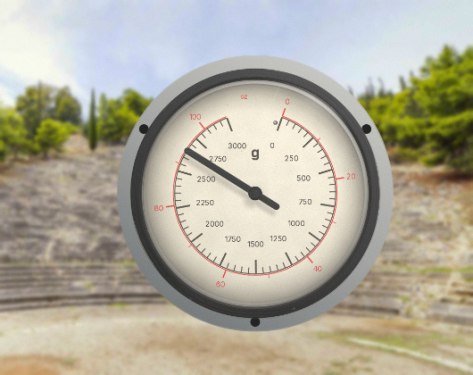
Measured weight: **2650** g
